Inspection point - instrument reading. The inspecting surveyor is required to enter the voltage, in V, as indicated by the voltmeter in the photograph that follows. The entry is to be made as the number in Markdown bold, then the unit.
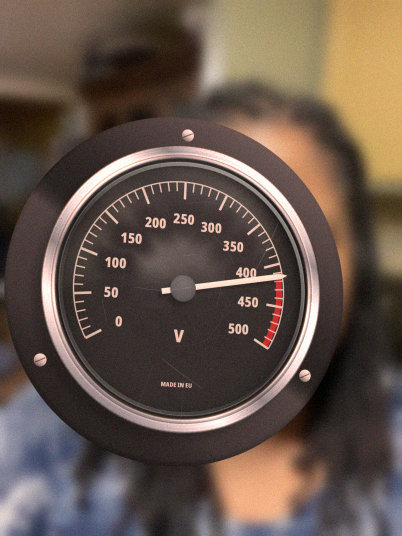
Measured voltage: **415** V
